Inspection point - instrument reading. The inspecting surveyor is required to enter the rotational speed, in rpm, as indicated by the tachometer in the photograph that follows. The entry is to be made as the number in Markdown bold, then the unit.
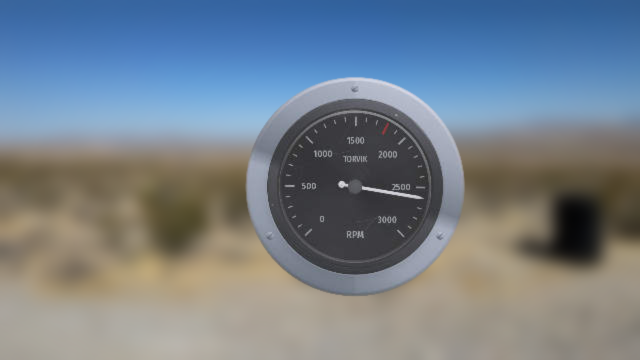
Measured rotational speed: **2600** rpm
